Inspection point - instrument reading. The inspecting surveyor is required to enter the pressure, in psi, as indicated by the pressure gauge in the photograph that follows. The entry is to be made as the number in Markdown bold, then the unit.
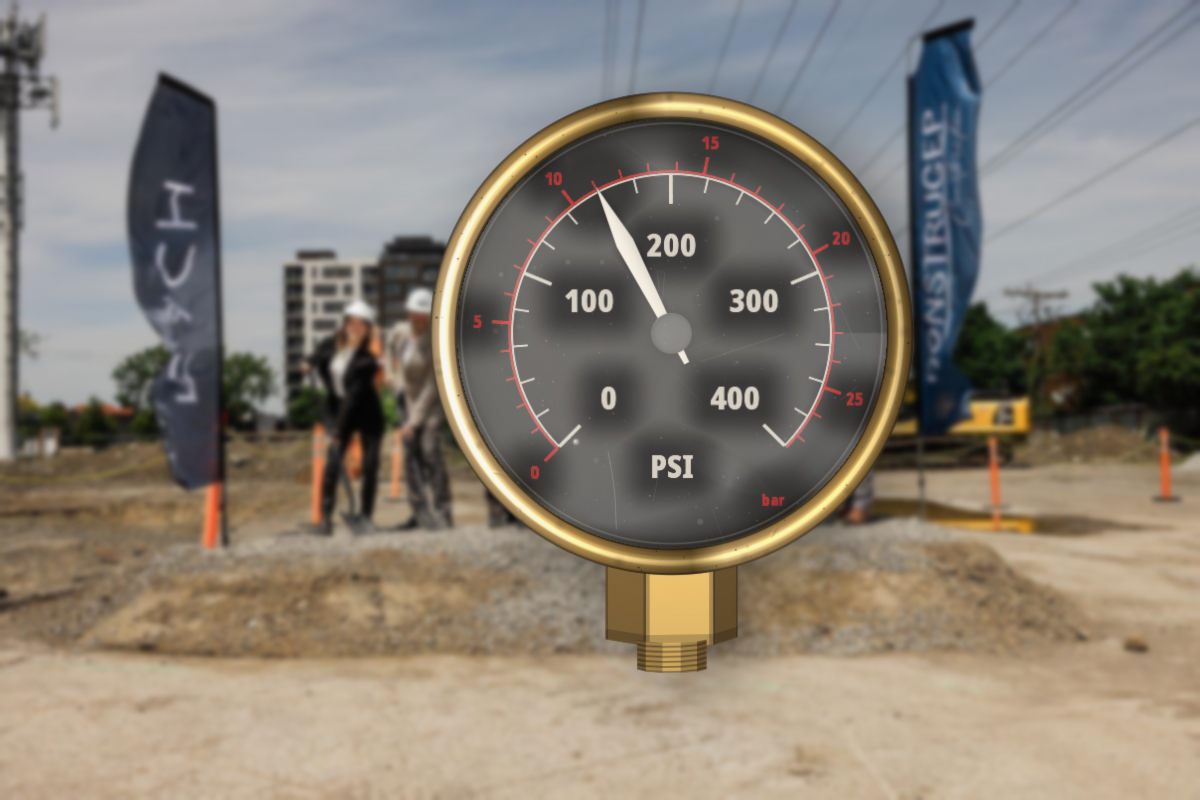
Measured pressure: **160** psi
